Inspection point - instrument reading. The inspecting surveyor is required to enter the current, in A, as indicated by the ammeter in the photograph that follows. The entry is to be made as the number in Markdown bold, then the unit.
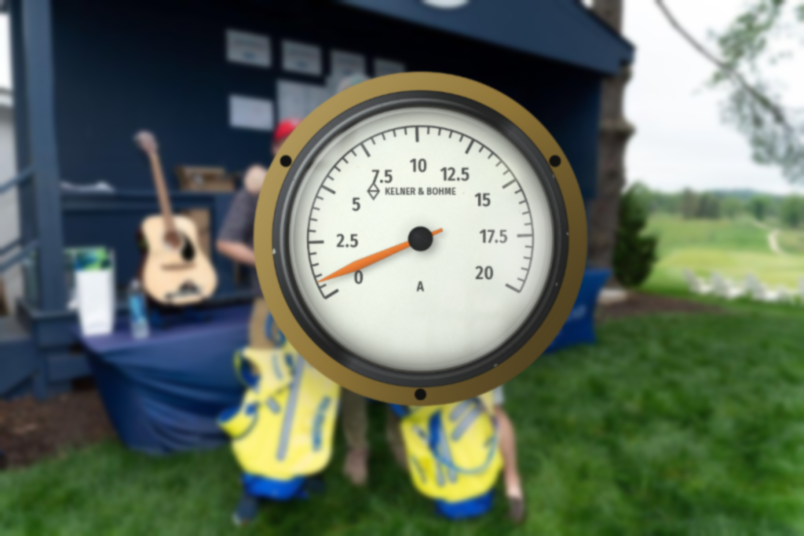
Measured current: **0.75** A
